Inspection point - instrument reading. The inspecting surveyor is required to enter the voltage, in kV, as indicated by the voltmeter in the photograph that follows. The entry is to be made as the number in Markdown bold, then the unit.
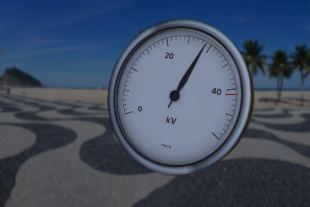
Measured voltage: **29** kV
